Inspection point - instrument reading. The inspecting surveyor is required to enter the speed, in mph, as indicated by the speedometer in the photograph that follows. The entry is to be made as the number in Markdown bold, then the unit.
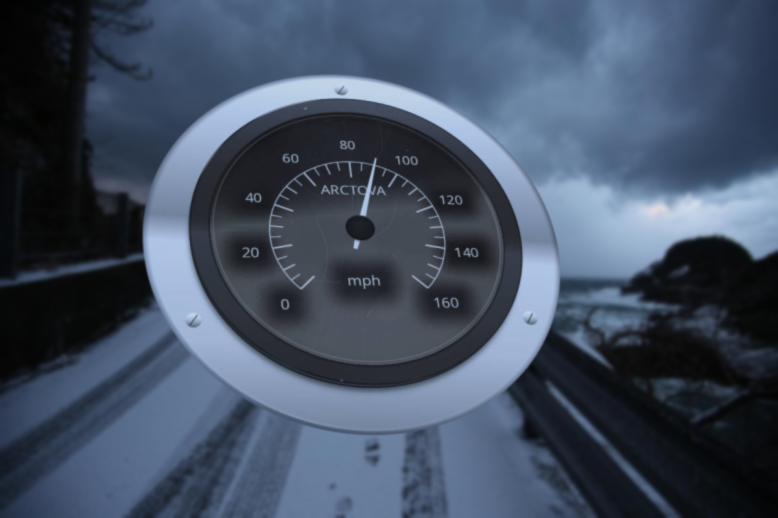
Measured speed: **90** mph
